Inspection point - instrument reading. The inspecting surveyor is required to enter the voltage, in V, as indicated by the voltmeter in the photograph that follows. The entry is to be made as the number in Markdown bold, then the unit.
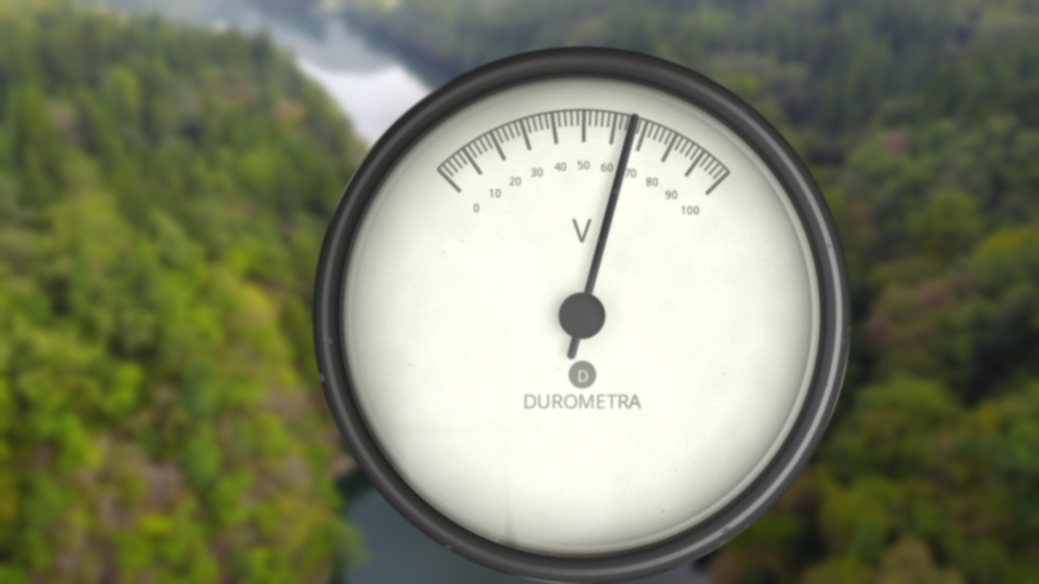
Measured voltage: **66** V
